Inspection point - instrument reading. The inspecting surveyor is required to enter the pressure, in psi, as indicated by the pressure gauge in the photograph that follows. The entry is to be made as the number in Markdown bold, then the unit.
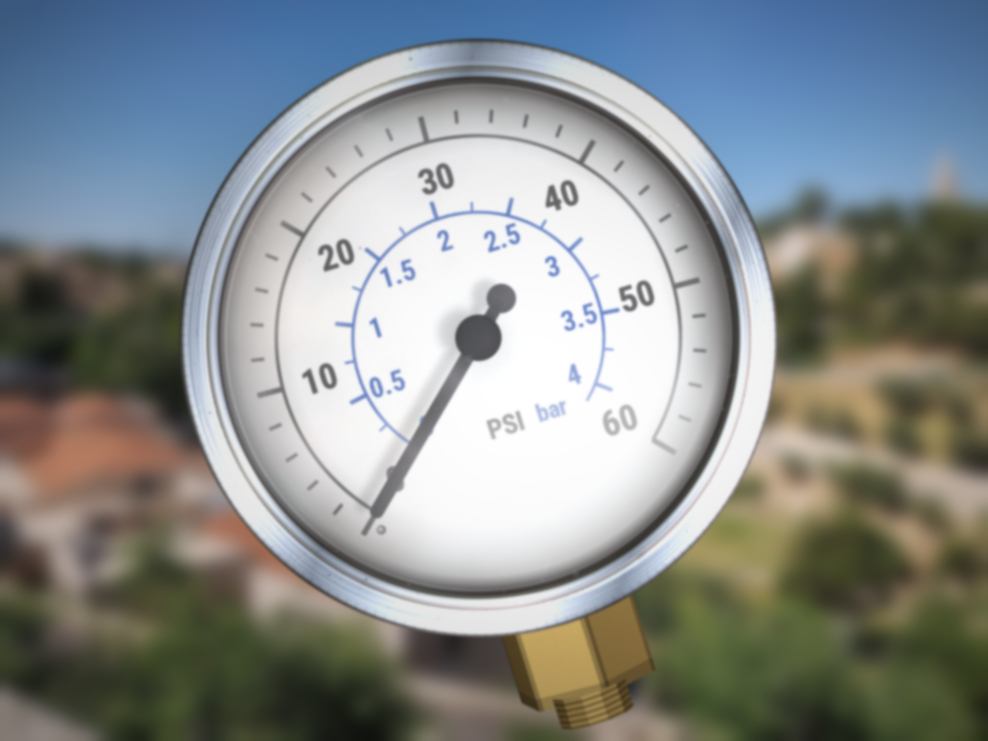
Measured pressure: **0** psi
